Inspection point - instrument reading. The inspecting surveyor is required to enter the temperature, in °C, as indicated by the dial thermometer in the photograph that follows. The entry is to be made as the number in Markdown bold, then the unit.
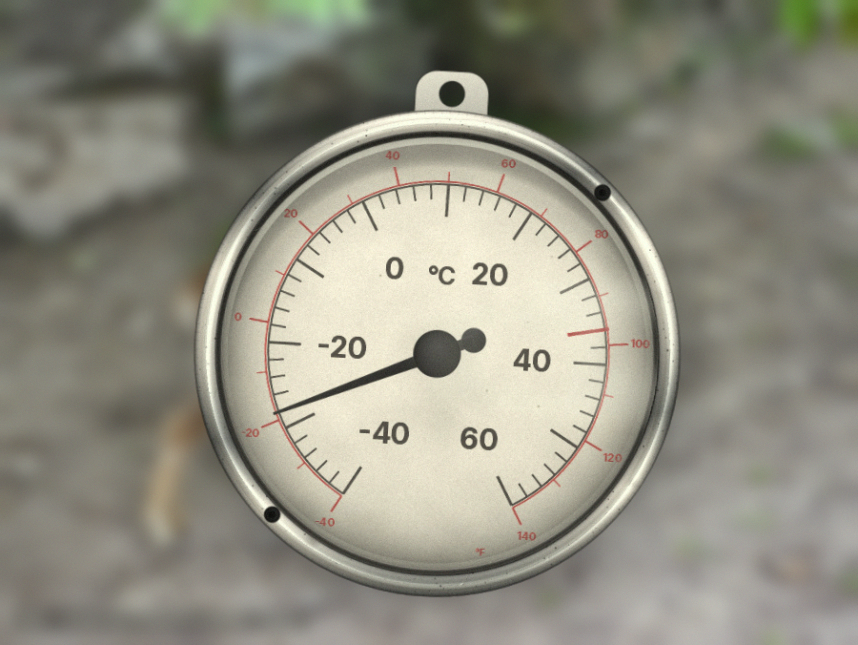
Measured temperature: **-28** °C
